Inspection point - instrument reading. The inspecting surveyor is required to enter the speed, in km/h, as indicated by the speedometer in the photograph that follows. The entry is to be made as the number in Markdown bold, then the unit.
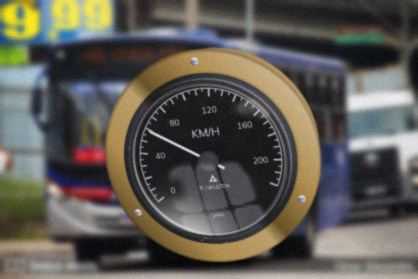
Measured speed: **60** km/h
